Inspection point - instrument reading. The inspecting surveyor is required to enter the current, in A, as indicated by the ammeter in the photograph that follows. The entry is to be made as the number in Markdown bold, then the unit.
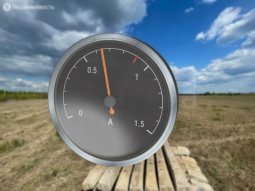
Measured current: **0.65** A
